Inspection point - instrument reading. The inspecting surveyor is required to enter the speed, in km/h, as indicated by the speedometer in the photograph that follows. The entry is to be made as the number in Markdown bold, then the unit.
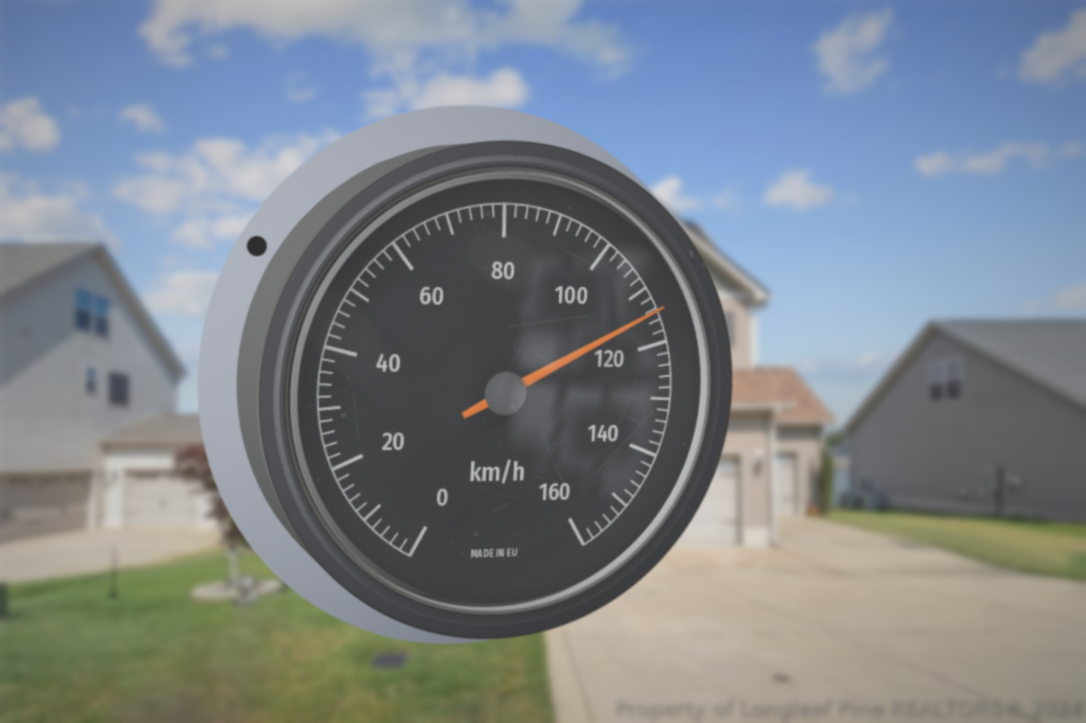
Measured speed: **114** km/h
